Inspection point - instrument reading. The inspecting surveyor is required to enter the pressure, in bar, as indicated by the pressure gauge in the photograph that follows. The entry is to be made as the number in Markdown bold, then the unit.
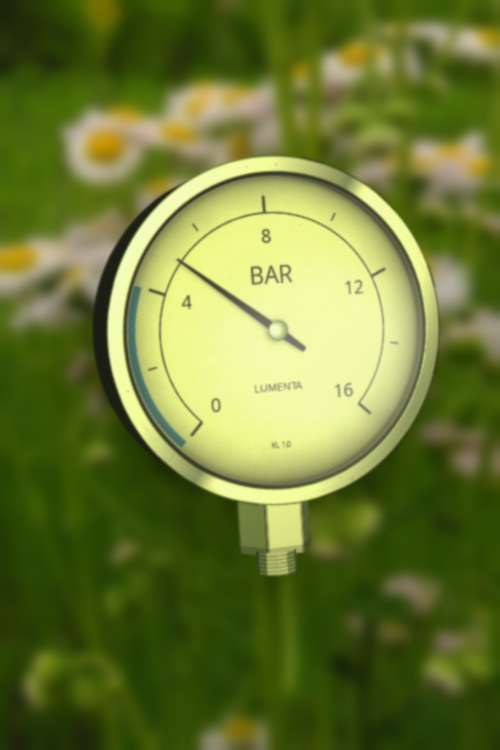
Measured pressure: **5** bar
